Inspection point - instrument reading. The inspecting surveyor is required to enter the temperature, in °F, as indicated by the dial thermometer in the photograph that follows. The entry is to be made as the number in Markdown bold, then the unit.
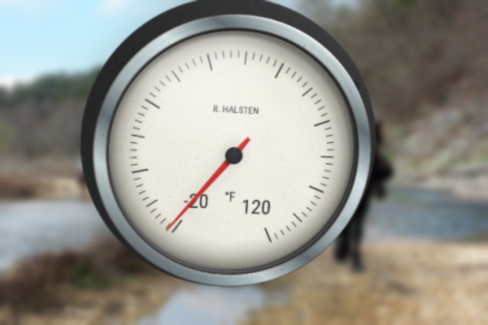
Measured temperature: **-18** °F
